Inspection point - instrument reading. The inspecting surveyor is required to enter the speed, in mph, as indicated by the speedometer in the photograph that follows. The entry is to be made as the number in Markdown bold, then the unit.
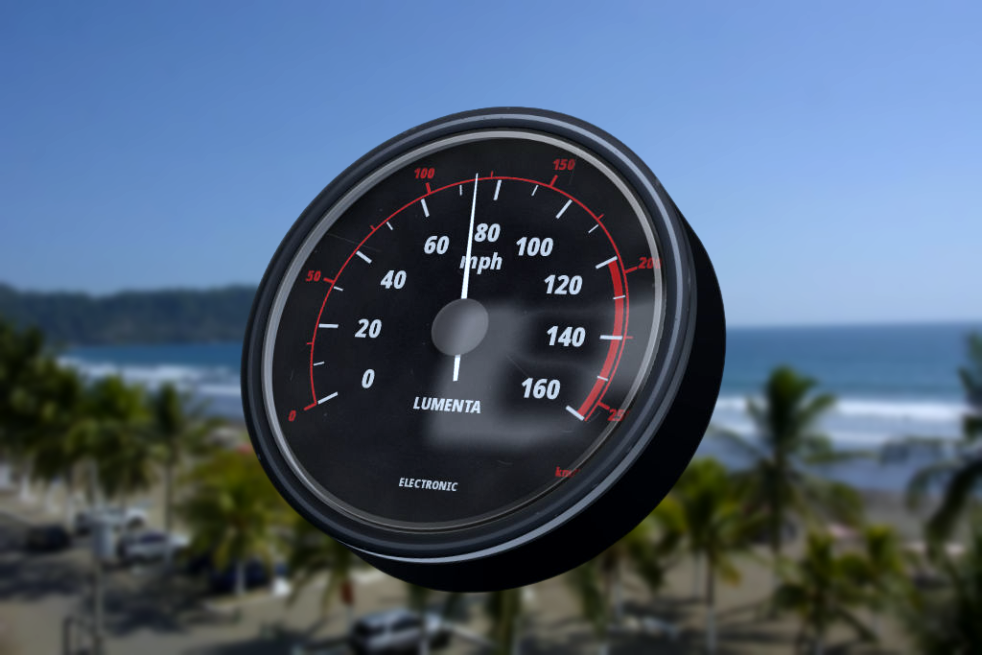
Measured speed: **75** mph
